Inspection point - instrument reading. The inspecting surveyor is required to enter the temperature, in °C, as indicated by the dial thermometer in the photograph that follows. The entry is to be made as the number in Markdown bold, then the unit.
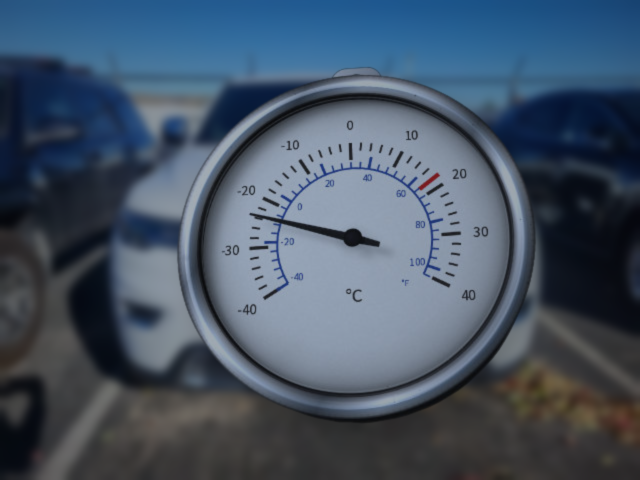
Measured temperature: **-24** °C
